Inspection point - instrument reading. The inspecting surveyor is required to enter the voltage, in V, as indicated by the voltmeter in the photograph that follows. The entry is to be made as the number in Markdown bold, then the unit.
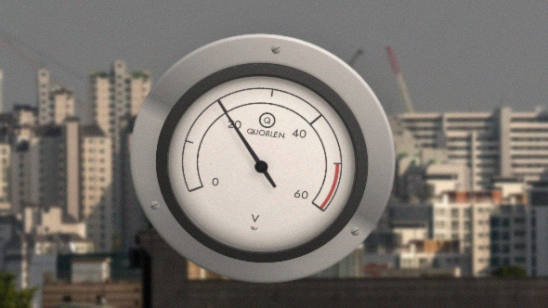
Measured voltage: **20** V
